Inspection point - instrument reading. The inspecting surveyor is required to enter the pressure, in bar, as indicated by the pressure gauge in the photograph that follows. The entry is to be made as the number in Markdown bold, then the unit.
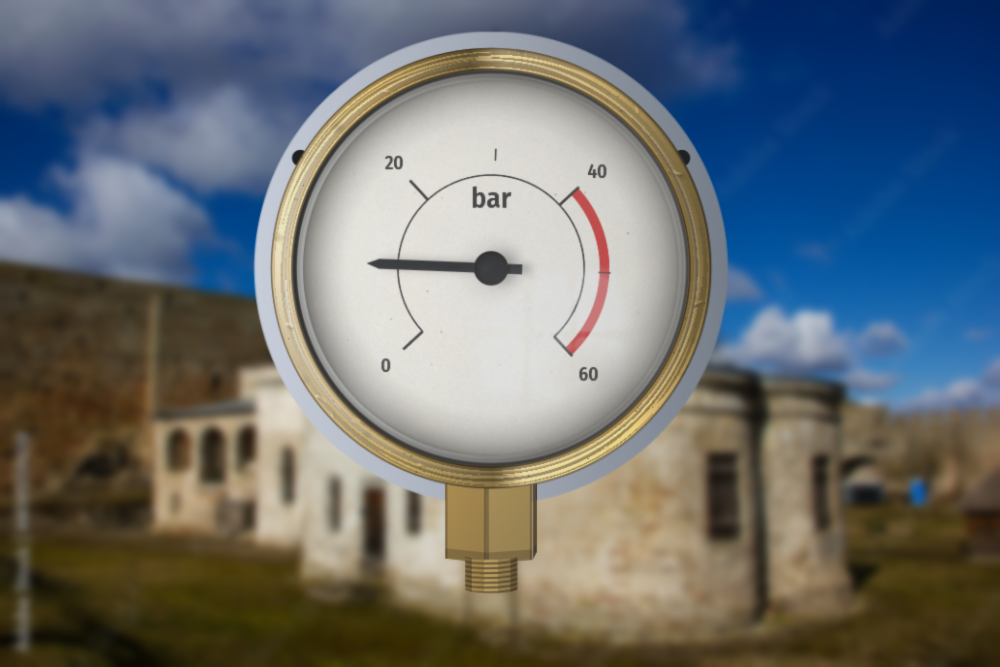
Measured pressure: **10** bar
